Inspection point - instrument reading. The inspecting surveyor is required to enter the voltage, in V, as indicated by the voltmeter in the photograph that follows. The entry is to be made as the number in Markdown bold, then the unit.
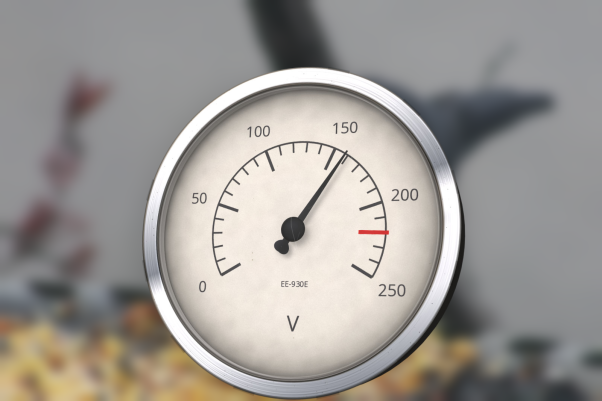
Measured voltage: **160** V
